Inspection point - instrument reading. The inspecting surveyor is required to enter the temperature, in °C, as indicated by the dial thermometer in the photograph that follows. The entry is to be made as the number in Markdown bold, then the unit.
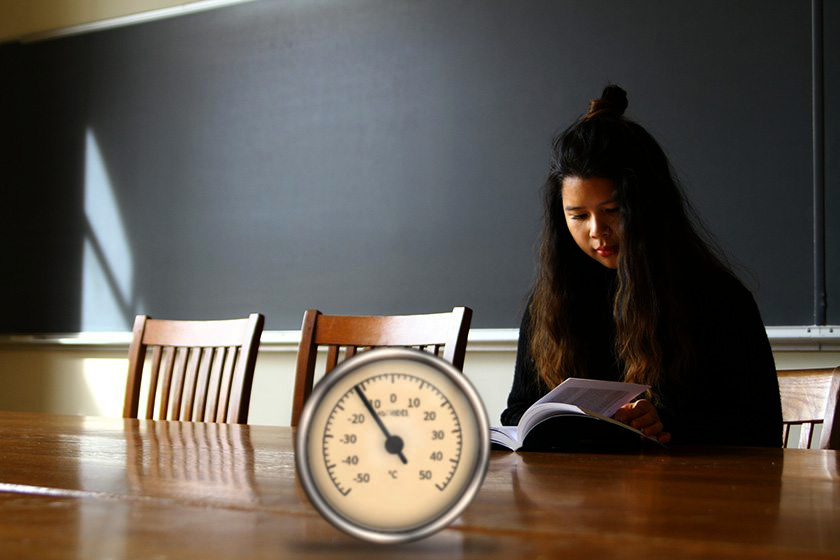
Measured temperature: **-12** °C
